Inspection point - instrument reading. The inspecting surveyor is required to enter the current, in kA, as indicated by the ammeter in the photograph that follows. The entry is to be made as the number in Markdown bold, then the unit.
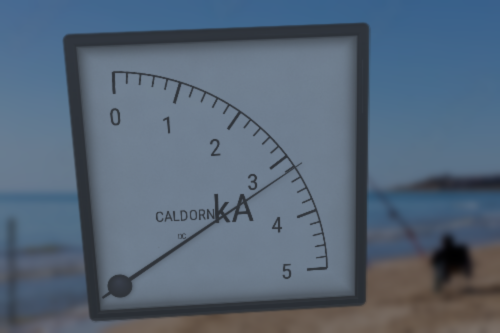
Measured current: **3.2** kA
